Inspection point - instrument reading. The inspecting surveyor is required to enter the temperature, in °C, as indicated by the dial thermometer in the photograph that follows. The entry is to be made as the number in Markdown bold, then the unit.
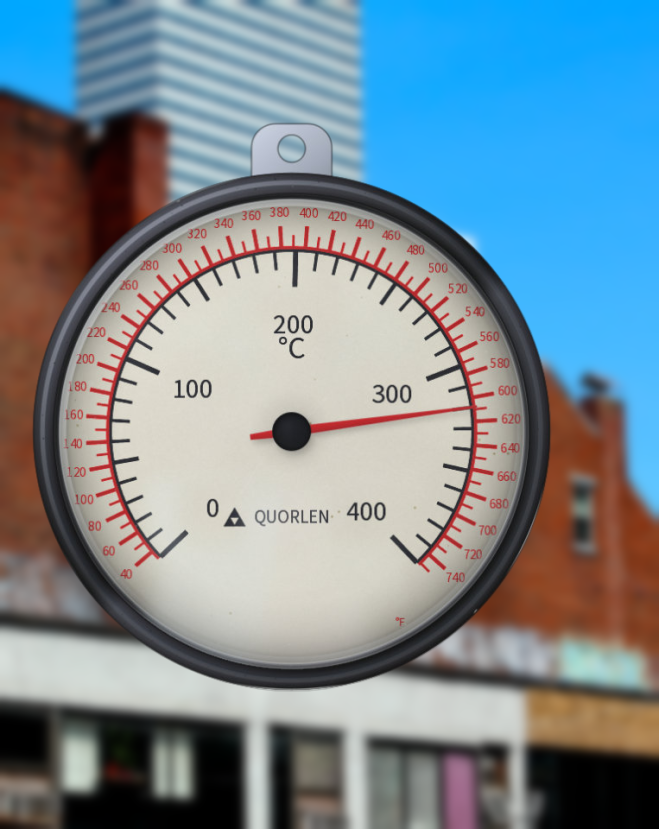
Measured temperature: **320** °C
